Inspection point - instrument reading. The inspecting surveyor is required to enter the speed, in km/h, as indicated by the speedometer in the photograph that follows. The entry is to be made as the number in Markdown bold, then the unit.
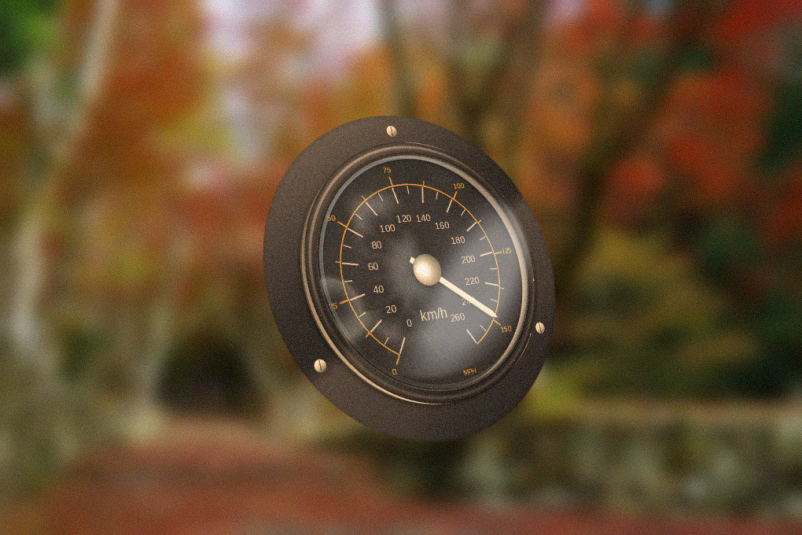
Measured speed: **240** km/h
